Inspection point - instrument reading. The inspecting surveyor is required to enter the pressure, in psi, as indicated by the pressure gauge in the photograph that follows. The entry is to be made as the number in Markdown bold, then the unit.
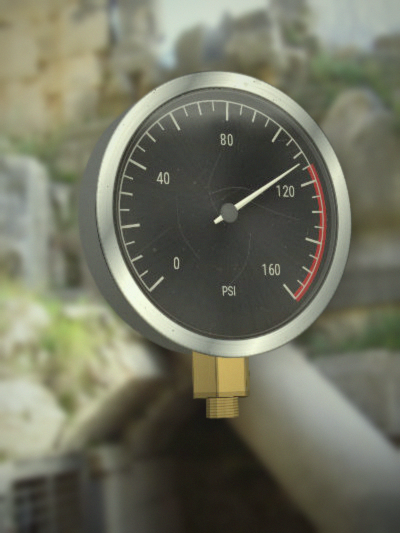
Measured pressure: **112.5** psi
